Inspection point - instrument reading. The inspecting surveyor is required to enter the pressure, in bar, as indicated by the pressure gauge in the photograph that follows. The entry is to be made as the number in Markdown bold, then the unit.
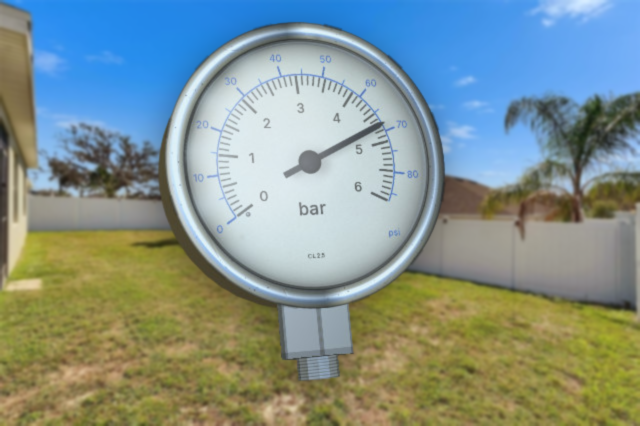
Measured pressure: **4.7** bar
